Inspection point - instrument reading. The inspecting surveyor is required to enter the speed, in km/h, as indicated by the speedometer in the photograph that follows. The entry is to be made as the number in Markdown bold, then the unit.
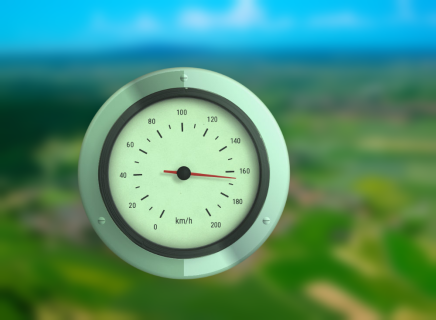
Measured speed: **165** km/h
